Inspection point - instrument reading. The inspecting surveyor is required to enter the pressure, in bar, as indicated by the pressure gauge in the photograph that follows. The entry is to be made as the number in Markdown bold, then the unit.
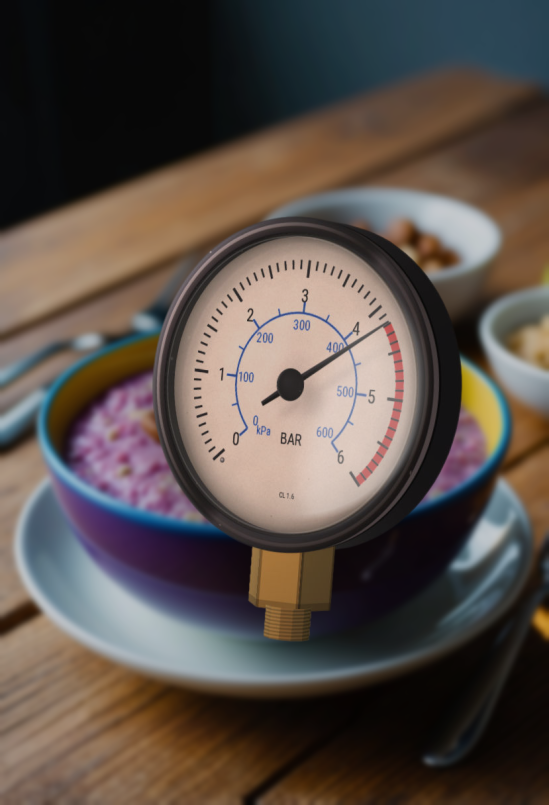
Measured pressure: **4.2** bar
